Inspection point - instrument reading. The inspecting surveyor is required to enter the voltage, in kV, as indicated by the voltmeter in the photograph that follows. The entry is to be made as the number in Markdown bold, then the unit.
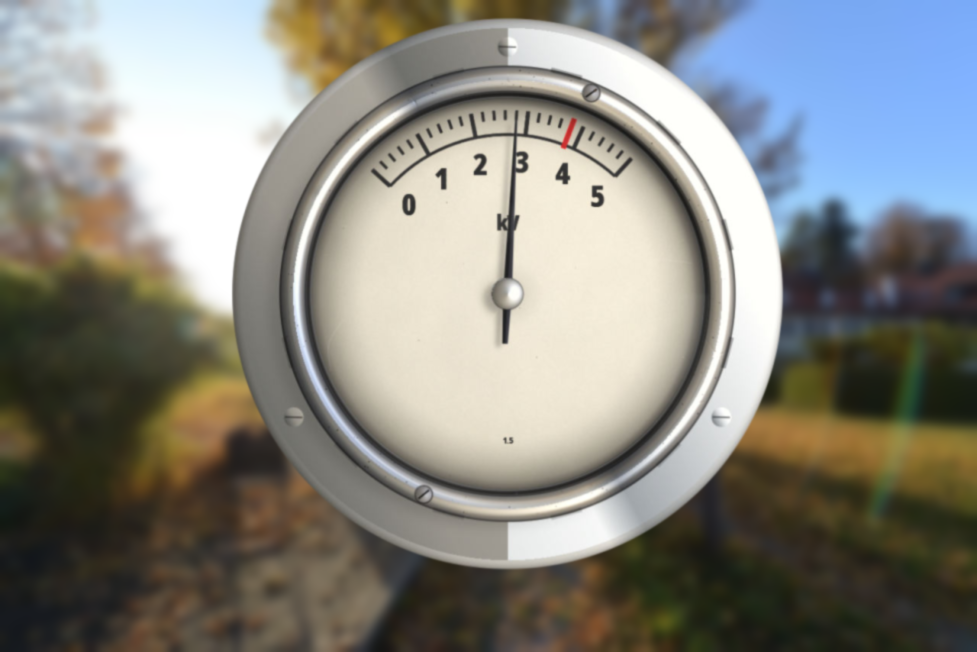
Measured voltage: **2.8** kV
